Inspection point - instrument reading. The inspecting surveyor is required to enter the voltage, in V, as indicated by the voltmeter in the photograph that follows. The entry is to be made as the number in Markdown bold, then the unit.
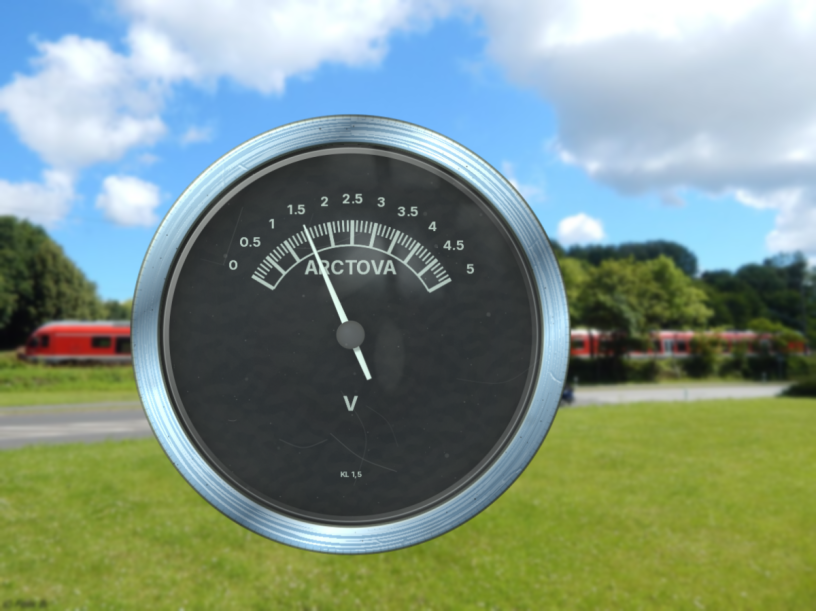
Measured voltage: **1.5** V
